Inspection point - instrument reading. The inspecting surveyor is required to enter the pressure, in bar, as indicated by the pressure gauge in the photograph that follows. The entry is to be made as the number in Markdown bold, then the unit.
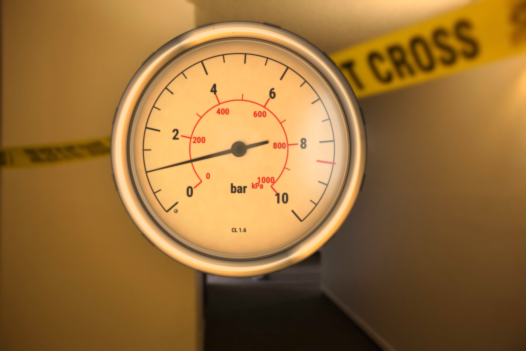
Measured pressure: **1** bar
